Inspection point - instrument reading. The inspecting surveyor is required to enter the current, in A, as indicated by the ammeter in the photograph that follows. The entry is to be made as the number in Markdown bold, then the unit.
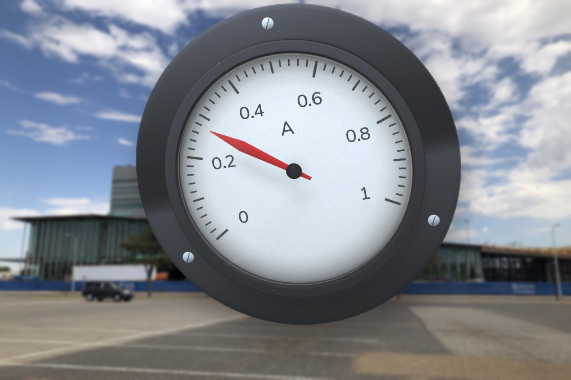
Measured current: **0.28** A
